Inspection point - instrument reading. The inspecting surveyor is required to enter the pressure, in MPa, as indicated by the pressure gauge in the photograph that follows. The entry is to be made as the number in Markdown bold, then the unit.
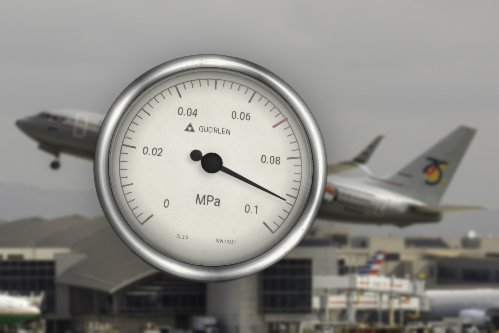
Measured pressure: **0.092** MPa
